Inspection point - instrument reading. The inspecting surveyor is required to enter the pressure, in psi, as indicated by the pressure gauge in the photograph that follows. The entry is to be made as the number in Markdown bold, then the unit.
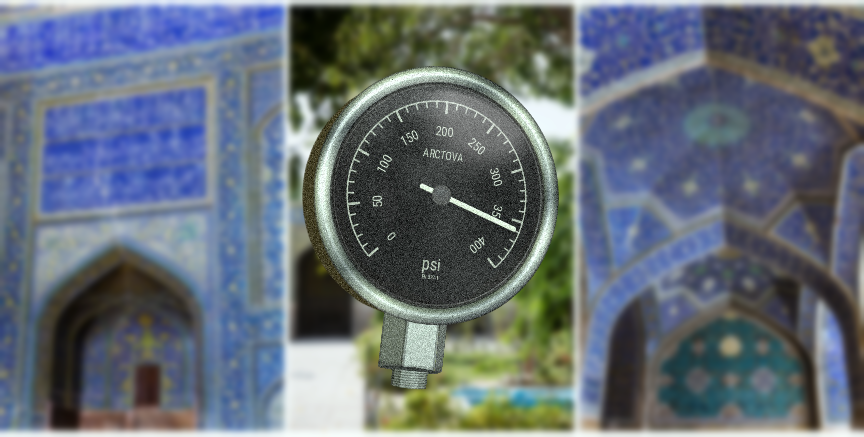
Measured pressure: **360** psi
